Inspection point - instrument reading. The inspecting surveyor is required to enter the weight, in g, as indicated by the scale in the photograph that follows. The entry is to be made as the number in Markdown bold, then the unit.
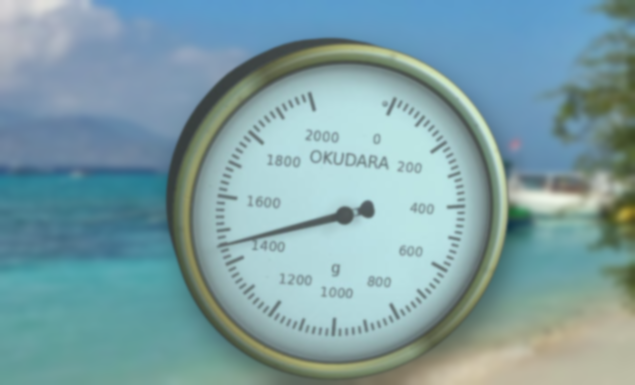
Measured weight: **1460** g
